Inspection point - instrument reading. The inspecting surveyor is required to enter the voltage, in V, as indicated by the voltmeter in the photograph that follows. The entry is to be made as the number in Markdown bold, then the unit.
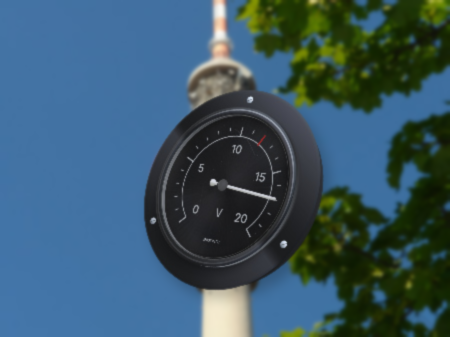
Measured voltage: **17** V
